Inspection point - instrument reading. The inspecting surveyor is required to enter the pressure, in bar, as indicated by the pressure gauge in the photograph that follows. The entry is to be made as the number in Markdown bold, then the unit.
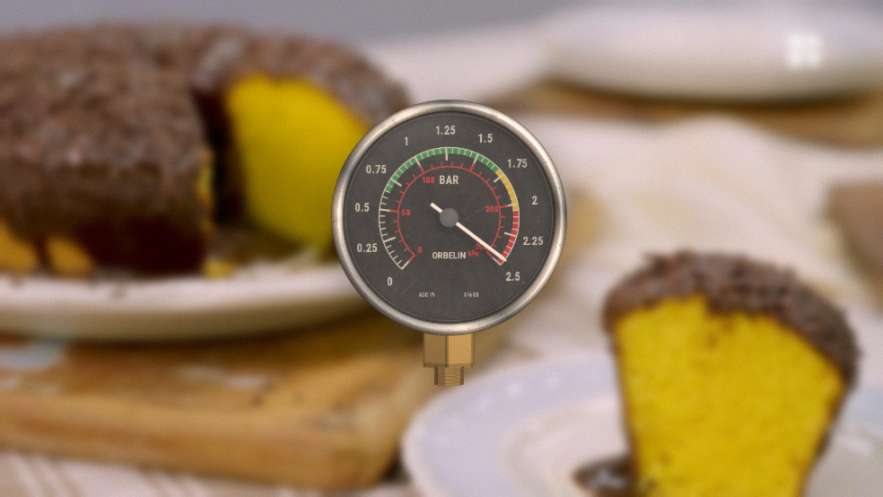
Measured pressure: **2.45** bar
